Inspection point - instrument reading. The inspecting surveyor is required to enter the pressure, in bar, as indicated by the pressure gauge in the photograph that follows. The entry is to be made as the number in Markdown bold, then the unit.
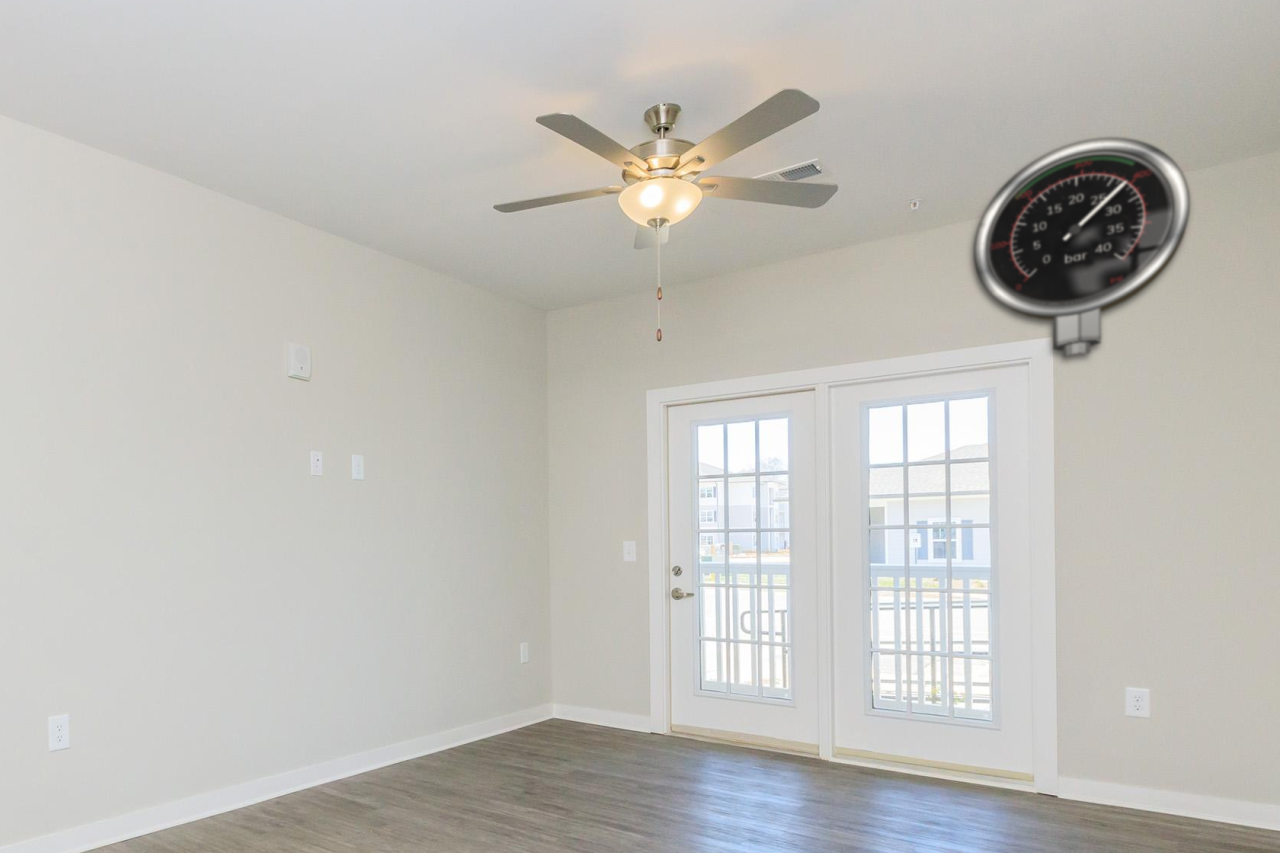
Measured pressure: **27** bar
